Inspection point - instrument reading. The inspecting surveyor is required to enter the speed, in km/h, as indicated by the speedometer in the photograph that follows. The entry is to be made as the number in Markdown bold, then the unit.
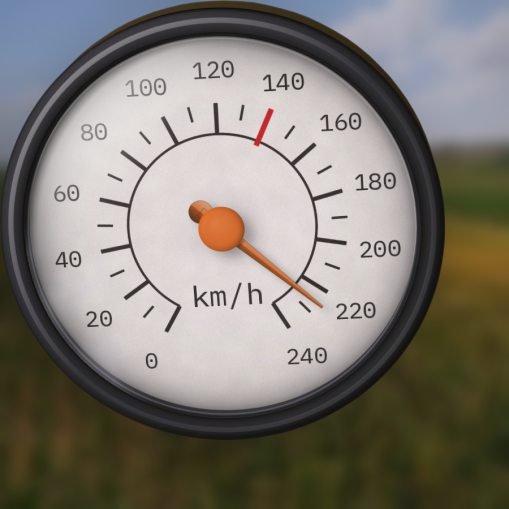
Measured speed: **225** km/h
